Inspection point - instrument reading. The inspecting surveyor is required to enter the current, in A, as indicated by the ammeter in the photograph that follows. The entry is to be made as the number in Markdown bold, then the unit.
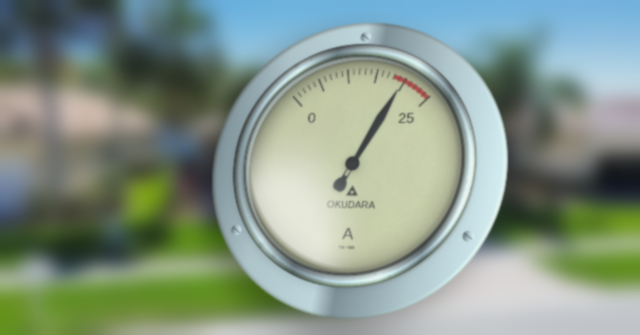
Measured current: **20** A
